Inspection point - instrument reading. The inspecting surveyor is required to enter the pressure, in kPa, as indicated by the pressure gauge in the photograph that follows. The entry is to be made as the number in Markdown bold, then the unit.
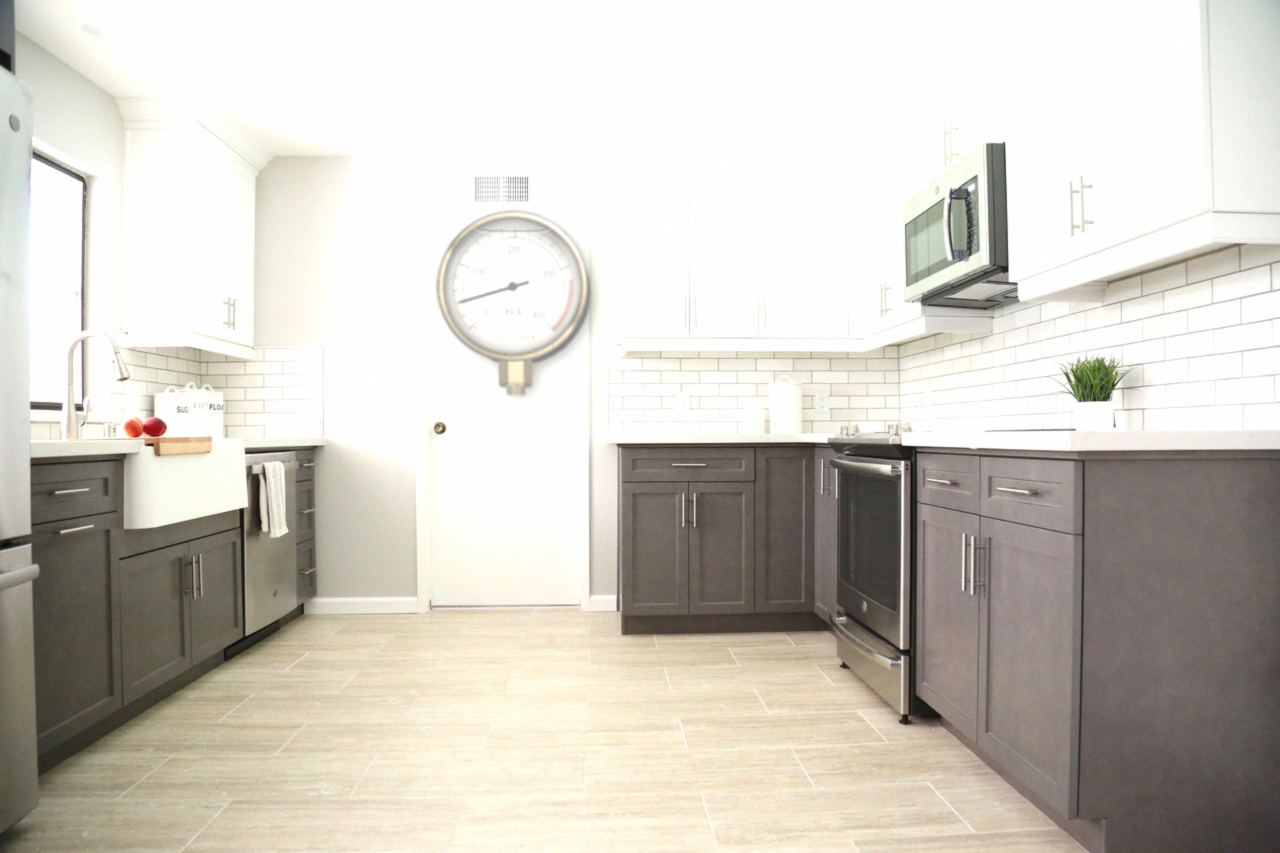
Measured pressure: **40** kPa
